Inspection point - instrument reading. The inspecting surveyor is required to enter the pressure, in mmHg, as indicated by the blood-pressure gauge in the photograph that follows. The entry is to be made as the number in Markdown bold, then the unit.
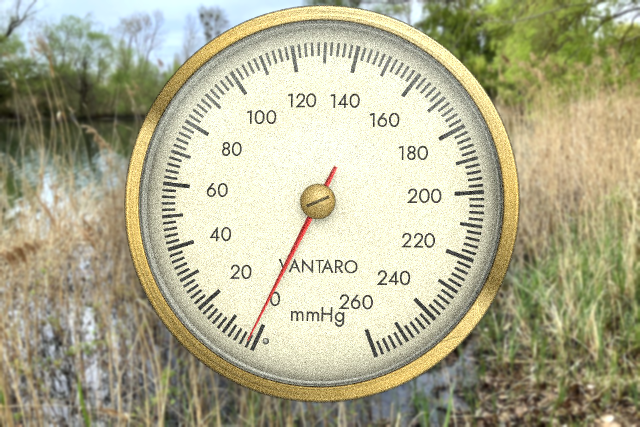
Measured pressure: **2** mmHg
